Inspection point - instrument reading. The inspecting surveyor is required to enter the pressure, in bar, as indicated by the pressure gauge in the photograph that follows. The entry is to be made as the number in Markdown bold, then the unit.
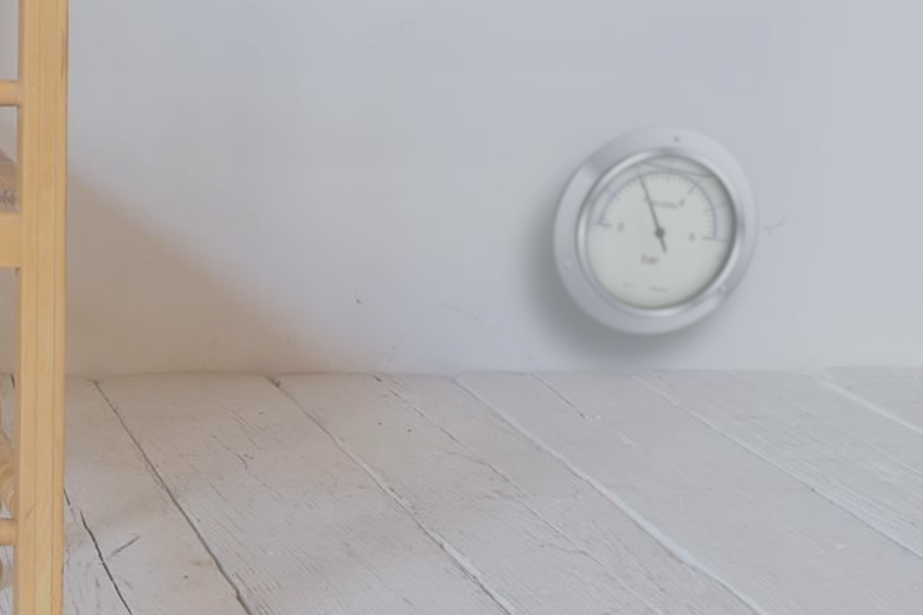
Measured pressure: **2** bar
